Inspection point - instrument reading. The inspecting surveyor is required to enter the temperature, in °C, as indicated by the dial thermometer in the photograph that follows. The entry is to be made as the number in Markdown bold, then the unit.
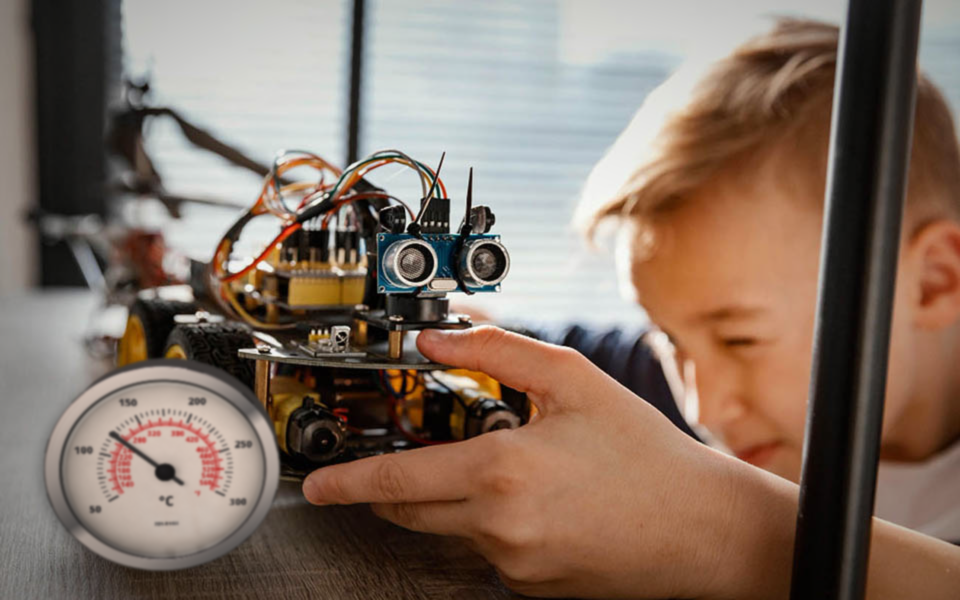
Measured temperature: **125** °C
